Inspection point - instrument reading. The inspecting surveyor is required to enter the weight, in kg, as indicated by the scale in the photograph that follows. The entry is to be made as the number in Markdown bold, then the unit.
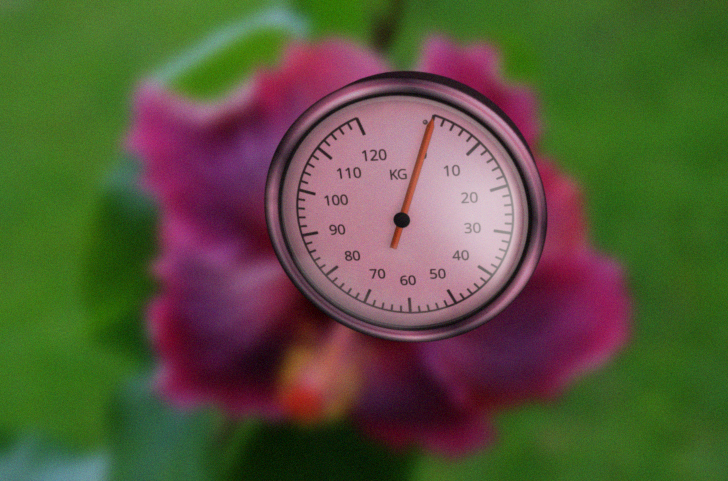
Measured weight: **0** kg
